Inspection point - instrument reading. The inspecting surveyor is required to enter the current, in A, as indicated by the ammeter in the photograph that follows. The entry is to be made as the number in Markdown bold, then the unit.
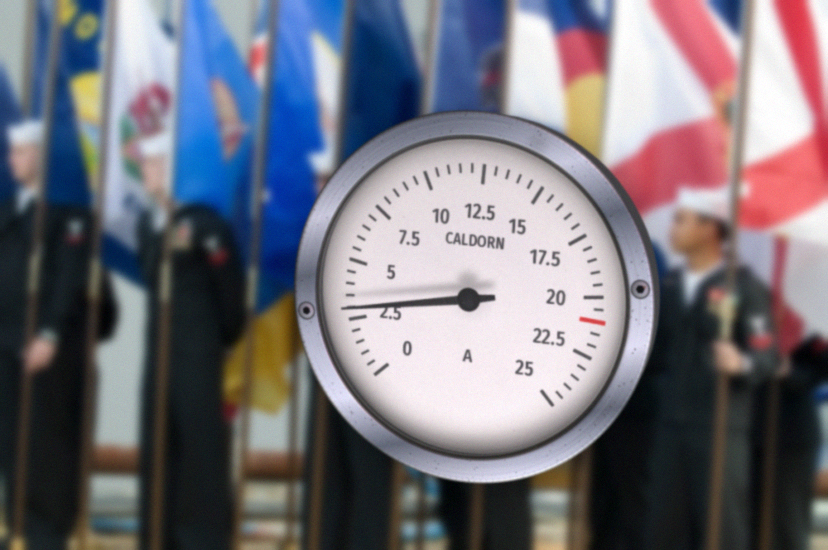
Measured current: **3** A
